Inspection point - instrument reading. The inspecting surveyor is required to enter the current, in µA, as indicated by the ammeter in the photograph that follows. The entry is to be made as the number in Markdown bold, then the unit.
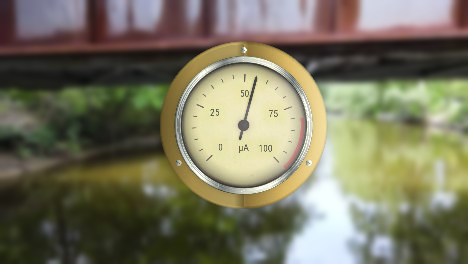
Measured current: **55** µA
